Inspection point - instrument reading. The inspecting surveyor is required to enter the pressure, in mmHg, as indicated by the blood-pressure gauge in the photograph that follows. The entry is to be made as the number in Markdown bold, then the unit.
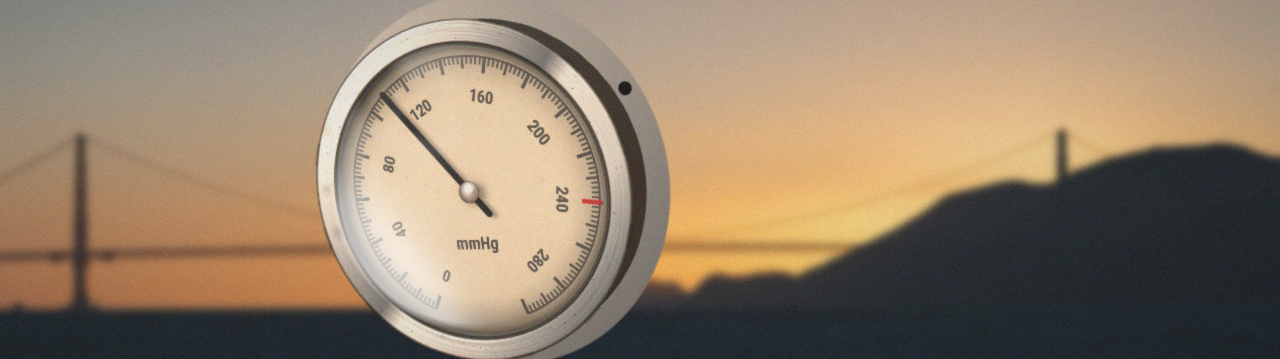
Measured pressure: **110** mmHg
